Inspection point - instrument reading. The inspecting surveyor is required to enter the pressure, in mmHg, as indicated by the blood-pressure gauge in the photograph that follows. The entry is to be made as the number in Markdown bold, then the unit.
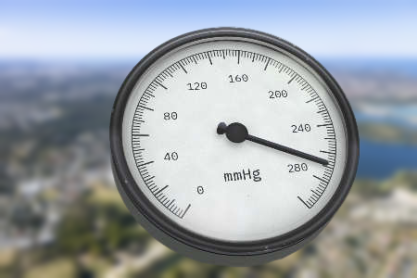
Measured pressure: **270** mmHg
